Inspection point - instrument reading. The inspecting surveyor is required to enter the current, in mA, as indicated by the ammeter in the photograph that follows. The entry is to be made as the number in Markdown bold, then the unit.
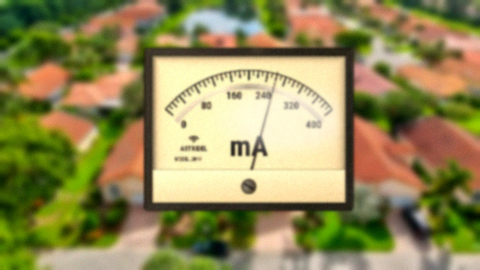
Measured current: **260** mA
